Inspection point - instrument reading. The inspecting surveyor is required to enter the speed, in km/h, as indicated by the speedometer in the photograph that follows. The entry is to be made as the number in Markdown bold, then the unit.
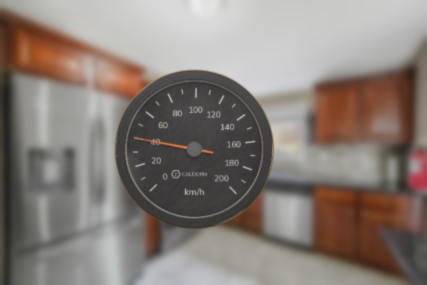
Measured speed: **40** km/h
